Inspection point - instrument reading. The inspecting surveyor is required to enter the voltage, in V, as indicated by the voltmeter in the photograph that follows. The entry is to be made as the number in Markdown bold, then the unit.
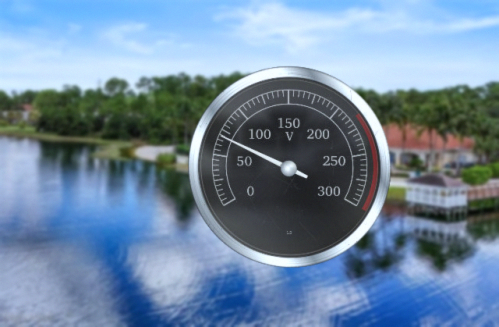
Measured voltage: **70** V
